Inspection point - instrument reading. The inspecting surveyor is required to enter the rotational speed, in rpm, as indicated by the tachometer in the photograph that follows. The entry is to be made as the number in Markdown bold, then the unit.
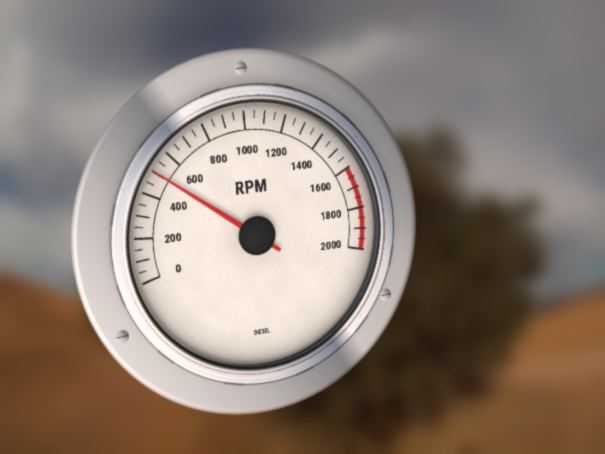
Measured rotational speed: **500** rpm
